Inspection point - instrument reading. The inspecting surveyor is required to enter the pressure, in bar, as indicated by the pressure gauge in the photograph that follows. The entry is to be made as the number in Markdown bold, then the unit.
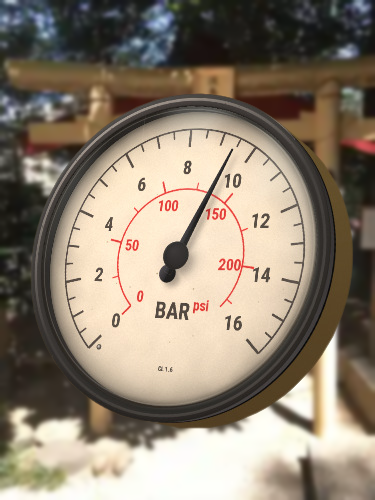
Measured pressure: **9.5** bar
